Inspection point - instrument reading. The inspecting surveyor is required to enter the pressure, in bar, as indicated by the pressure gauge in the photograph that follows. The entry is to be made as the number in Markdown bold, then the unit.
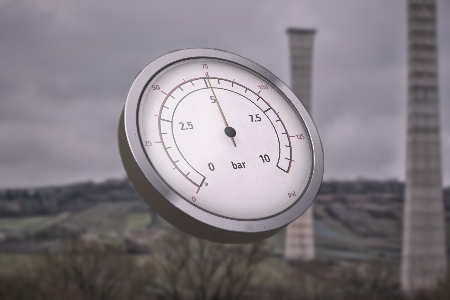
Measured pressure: **5** bar
